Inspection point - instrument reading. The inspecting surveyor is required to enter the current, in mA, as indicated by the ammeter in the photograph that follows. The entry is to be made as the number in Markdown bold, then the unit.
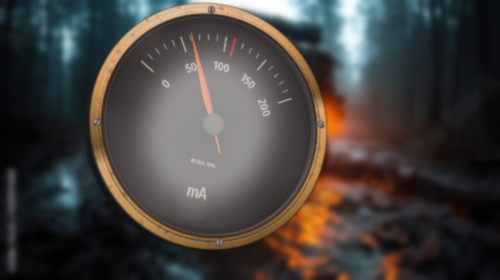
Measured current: **60** mA
